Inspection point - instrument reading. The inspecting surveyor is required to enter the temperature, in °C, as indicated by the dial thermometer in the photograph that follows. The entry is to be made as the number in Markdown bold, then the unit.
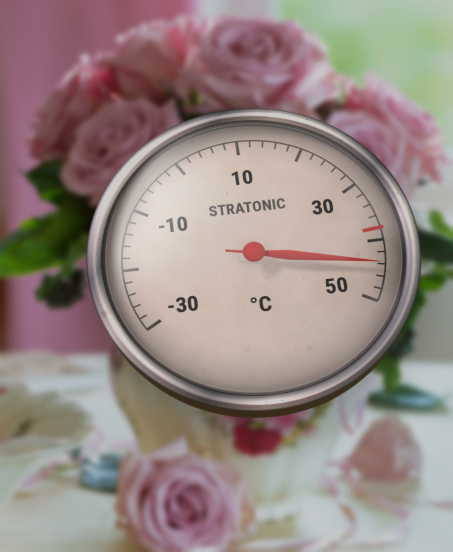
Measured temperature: **44** °C
